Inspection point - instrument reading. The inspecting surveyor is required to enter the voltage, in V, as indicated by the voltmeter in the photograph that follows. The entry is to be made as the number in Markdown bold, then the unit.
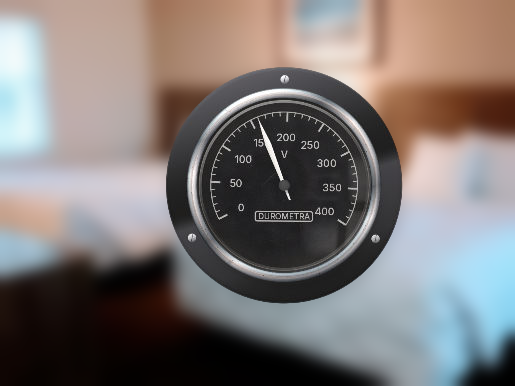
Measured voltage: **160** V
